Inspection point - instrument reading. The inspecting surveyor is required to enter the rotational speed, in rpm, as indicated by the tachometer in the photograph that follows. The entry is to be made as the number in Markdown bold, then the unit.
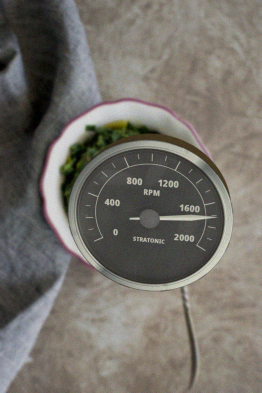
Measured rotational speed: **1700** rpm
